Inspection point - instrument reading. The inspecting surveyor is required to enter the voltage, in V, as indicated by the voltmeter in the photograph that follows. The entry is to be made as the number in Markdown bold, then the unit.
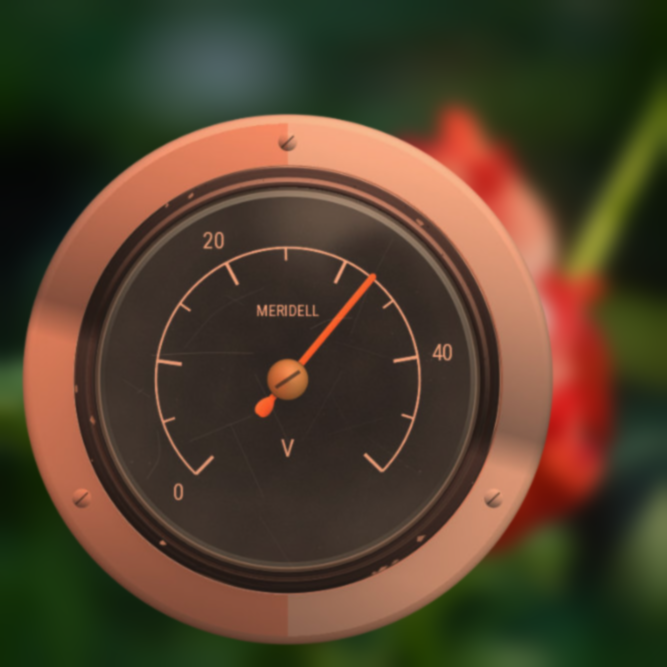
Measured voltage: **32.5** V
